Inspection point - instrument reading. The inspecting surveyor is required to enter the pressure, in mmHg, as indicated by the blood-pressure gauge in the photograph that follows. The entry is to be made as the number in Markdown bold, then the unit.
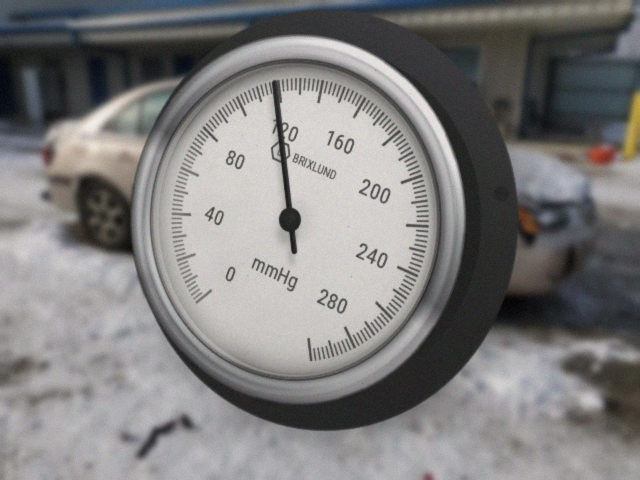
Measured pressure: **120** mmHg
